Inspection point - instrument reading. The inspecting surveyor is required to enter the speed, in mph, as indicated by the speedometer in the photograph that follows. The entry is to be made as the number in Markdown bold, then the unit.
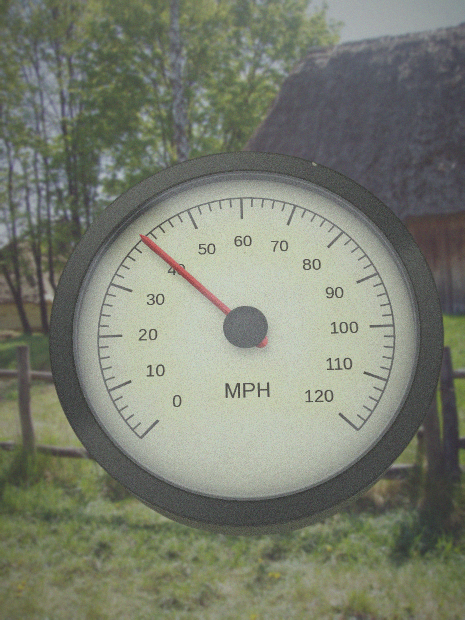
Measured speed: **40** mph
